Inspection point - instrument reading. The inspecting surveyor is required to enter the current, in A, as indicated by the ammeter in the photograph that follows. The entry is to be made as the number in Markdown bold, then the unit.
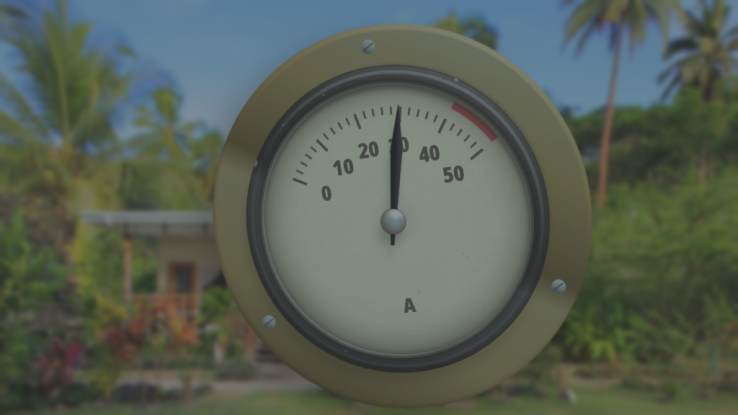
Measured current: **30** A
